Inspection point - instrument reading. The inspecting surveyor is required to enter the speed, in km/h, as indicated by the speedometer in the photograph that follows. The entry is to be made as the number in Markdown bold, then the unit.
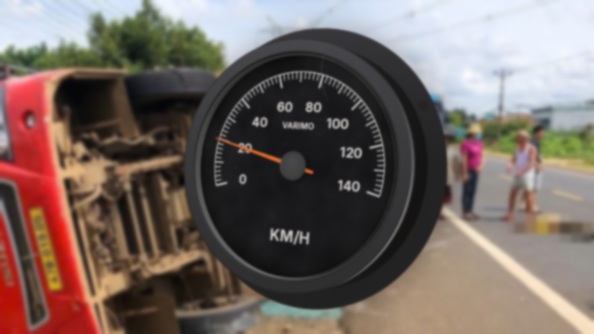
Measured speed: **20** km/h
